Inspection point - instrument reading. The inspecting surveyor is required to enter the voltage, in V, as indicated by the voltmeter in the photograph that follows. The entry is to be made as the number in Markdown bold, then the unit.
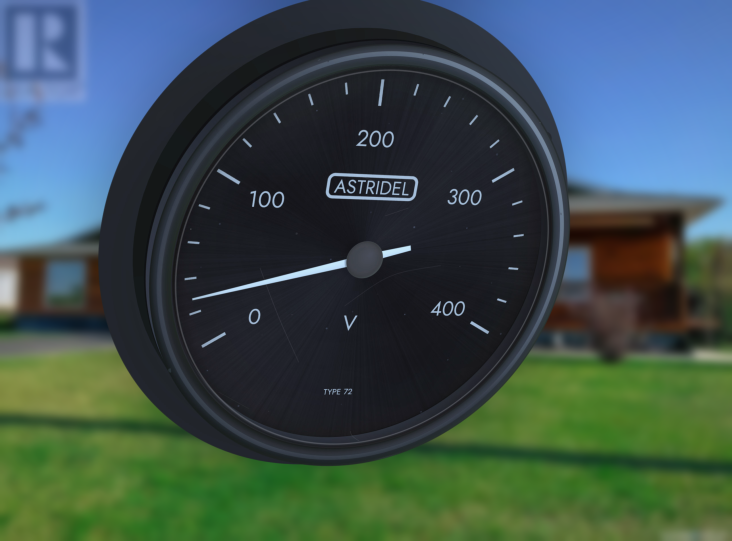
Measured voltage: **30** V
